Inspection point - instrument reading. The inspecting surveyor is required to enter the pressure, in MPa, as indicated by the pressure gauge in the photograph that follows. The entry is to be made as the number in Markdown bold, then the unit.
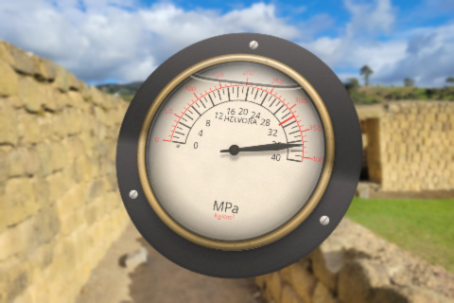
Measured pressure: **37** MPa
